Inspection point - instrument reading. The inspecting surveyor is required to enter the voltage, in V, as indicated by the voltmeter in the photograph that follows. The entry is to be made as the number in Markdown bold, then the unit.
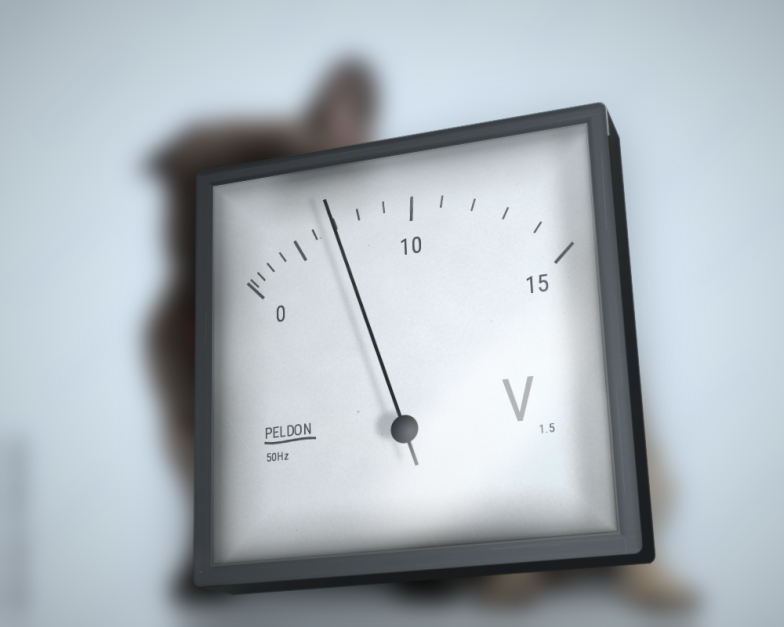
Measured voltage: **7** V
